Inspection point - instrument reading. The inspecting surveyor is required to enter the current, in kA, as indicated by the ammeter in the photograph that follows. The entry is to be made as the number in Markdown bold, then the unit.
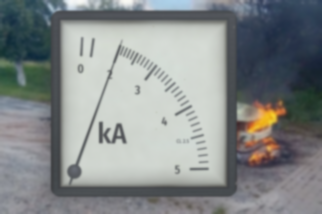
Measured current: **2** kA
